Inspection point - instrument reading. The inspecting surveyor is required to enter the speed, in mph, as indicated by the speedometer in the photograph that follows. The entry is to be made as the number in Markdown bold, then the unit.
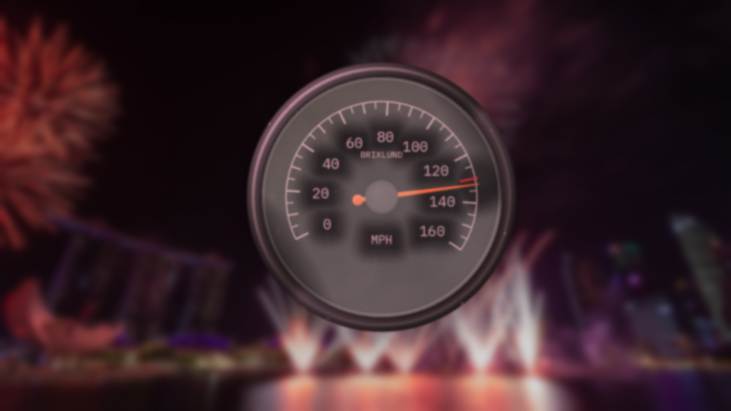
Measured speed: **132.5** mph
